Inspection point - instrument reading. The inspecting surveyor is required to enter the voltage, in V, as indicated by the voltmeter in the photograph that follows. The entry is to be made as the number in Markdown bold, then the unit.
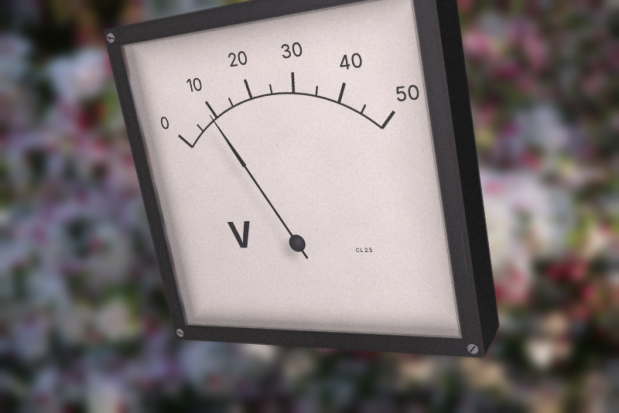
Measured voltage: **10** V
